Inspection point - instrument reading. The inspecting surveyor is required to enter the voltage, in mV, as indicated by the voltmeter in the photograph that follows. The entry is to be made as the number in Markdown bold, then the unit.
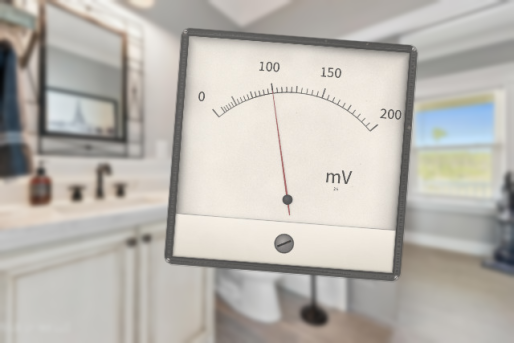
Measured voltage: **100** mV
